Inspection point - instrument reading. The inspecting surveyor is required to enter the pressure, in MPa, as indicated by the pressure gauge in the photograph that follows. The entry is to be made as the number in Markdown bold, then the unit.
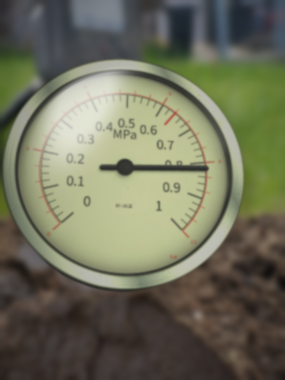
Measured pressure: **0.82** MPa
